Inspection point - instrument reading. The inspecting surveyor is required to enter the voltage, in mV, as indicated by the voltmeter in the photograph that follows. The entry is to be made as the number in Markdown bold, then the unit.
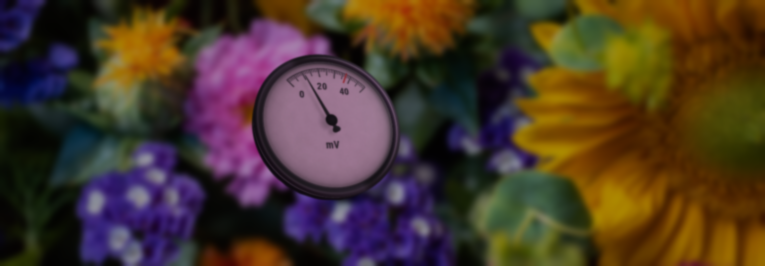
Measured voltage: **10** mV
